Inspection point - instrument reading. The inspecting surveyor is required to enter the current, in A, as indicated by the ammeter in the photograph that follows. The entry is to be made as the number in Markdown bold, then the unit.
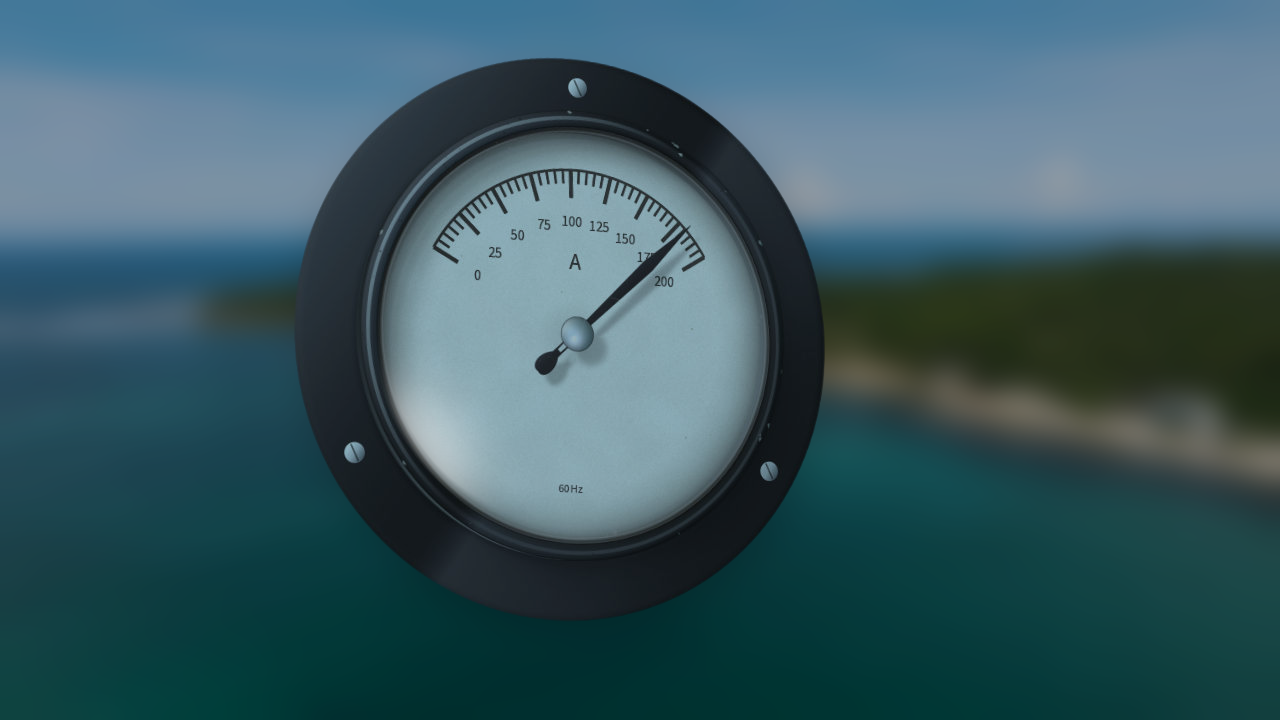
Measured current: **180** A
